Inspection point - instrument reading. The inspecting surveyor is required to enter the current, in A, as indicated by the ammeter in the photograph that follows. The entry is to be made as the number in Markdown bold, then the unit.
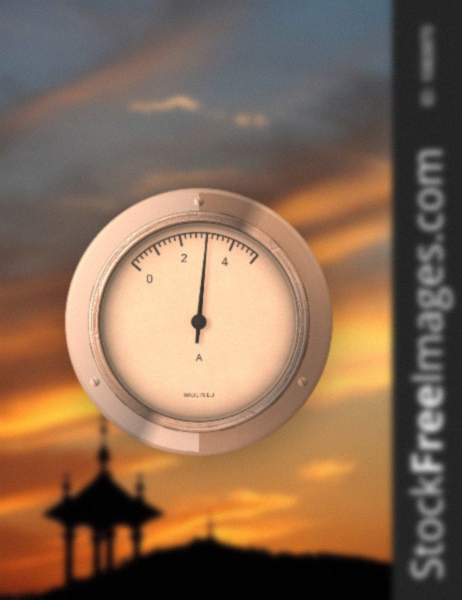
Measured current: **3** A
